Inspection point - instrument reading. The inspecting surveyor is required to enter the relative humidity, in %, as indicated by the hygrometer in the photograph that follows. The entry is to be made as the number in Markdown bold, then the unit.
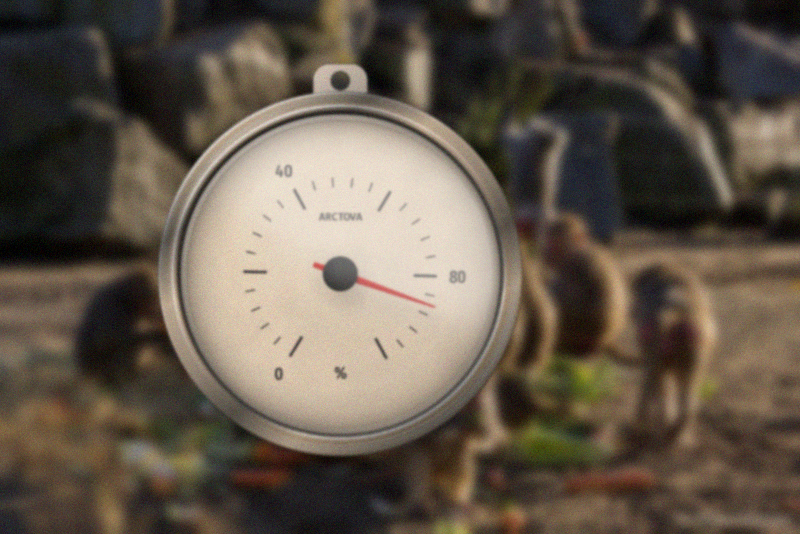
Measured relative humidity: **86** %
